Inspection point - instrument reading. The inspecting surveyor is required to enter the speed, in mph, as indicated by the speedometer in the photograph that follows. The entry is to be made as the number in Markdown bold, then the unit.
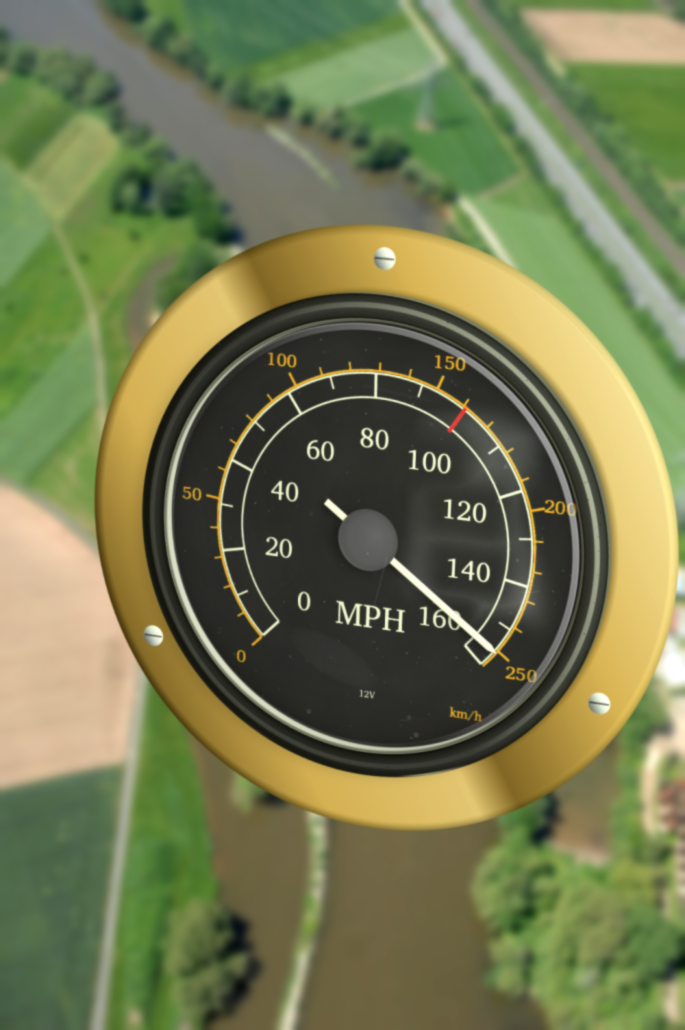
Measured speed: **155** mph
